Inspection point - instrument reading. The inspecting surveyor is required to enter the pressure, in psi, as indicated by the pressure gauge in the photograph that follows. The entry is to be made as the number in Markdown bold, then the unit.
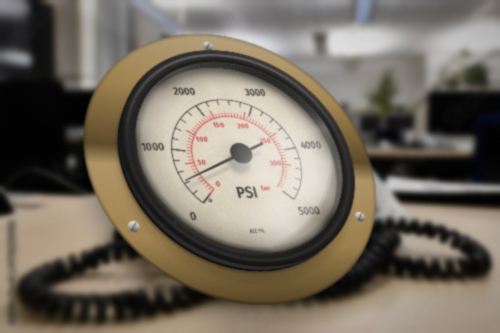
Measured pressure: **400** psi
